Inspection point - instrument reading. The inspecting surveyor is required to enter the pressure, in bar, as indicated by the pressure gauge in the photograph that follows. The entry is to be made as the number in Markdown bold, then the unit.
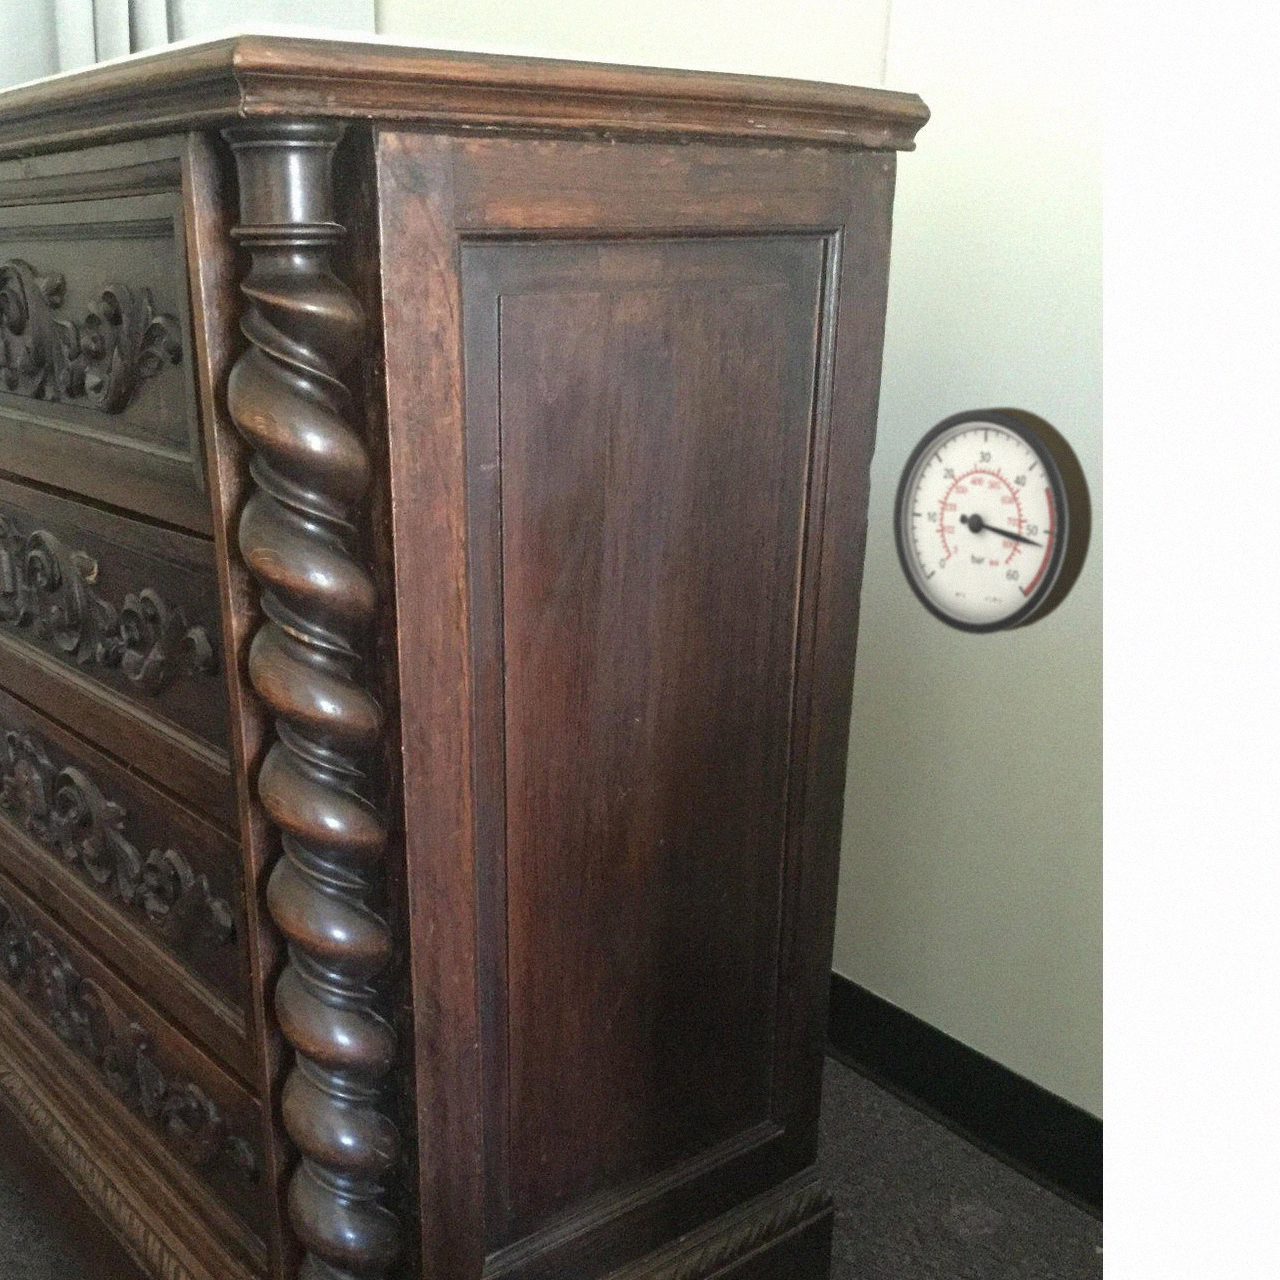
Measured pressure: **52** bar
